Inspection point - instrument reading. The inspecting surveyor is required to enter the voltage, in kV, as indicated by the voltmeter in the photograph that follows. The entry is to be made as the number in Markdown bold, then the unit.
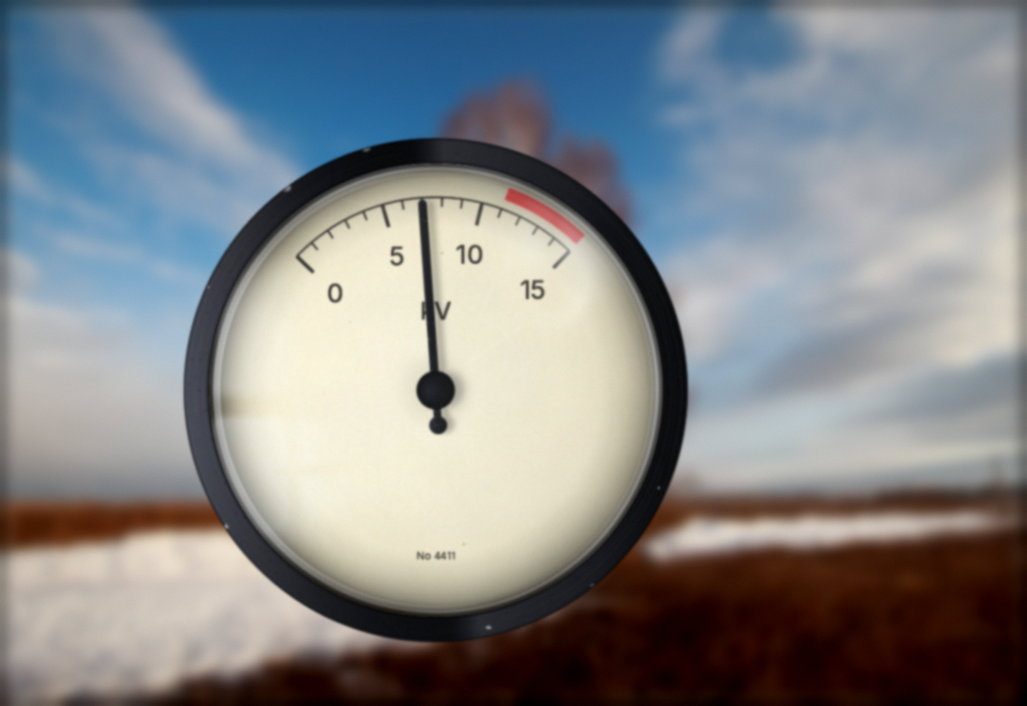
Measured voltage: **7** kV
